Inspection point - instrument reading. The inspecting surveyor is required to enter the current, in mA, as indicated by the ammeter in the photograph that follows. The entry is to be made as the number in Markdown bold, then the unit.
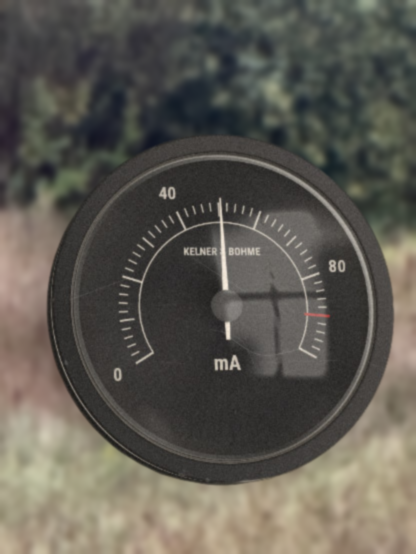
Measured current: **50** mA
